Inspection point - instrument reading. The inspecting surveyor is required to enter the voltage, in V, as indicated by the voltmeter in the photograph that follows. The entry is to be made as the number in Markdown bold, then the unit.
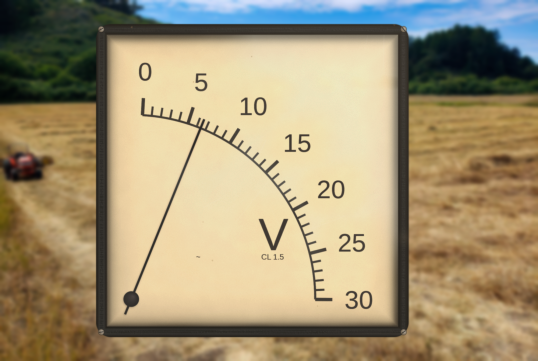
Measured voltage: **6.5** V
